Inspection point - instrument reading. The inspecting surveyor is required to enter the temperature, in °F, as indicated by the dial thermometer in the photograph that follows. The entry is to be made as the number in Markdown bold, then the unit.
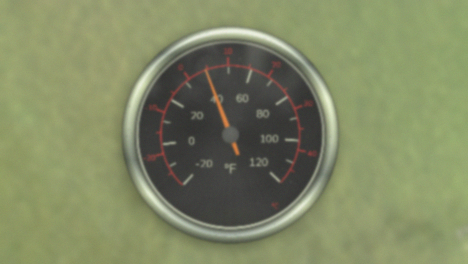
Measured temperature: **40** °F
